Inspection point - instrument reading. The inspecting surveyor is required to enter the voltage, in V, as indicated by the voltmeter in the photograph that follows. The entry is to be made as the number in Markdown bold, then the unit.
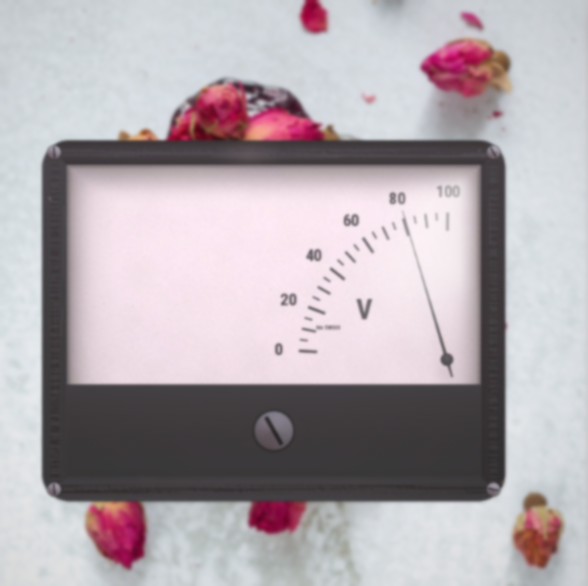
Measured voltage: **80** V
